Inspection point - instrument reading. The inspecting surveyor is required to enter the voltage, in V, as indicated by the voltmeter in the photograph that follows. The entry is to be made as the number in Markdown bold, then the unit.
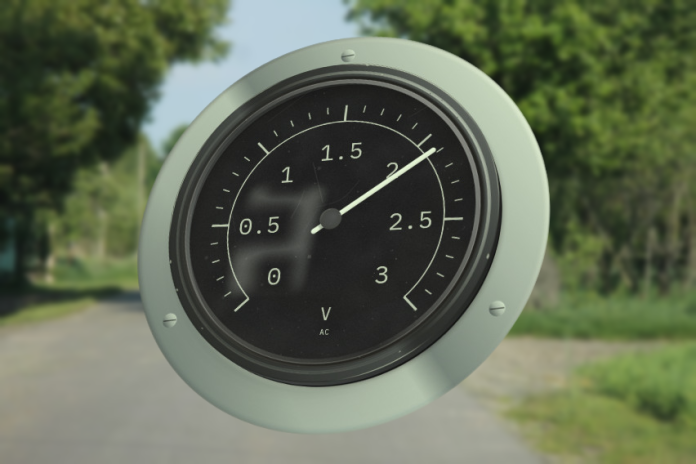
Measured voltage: **2.1** V
